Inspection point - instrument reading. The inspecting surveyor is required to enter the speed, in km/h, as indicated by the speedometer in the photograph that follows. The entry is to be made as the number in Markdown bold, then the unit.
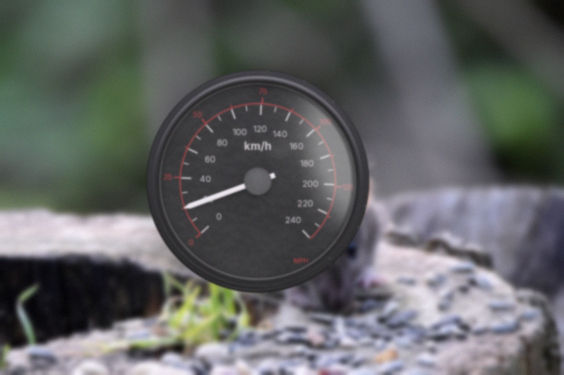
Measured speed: **20** km/h
